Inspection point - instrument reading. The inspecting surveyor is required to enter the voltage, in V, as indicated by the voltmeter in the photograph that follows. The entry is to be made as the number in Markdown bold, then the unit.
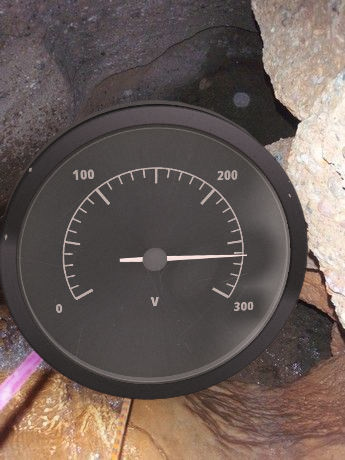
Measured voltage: **260** V
